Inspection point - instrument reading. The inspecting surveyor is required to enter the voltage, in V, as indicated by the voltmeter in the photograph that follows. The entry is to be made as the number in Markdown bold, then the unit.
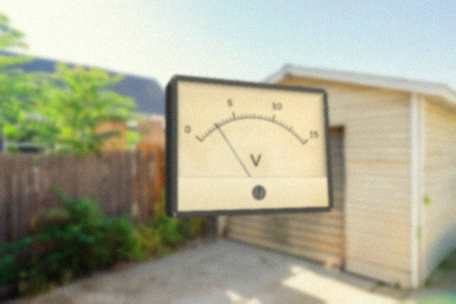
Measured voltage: **2.5** V
